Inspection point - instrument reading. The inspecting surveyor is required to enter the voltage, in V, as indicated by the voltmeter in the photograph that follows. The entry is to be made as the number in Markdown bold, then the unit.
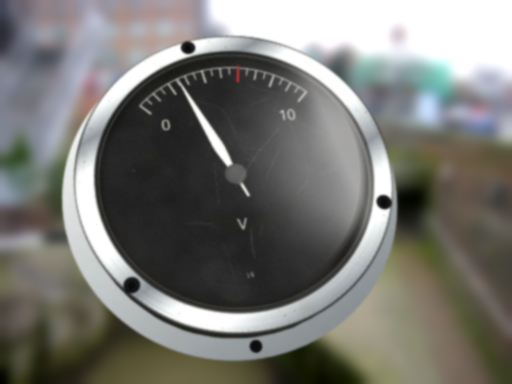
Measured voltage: **2.5** V
